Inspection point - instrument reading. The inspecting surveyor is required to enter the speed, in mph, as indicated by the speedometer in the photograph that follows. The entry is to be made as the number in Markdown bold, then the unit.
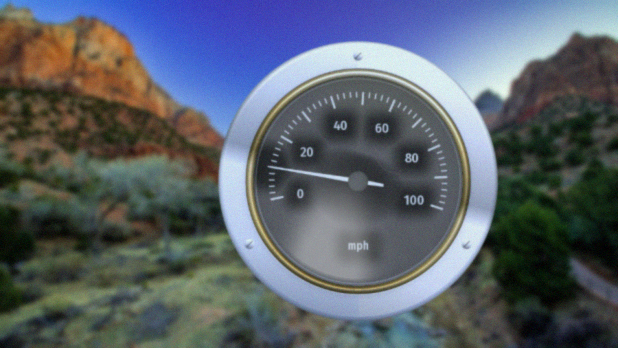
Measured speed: **10** mph
